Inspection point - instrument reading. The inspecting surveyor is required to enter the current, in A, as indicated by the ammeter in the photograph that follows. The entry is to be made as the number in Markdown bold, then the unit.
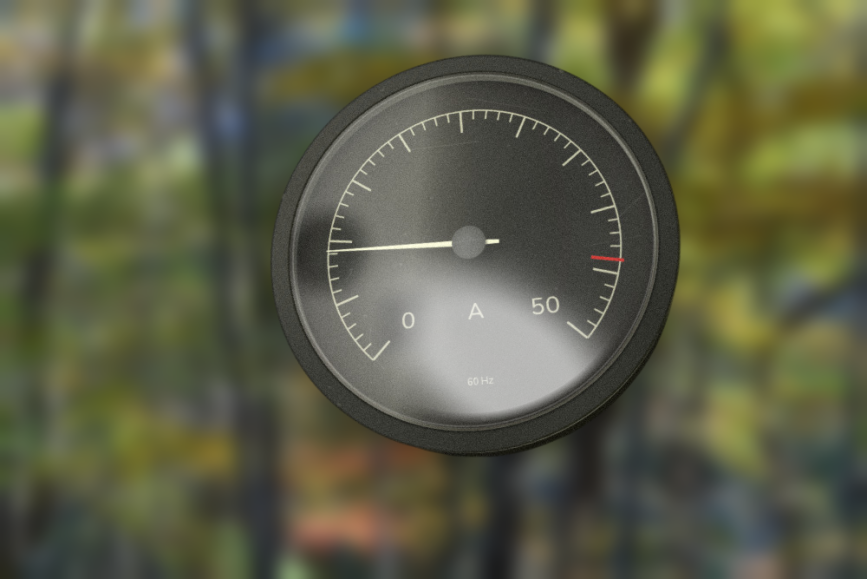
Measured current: **9** A
